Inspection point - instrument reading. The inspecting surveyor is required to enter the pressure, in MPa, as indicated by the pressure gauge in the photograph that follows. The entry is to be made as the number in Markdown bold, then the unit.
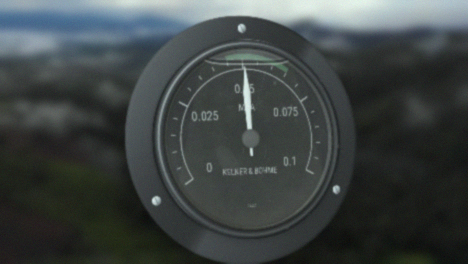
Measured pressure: **0.05** MPa
